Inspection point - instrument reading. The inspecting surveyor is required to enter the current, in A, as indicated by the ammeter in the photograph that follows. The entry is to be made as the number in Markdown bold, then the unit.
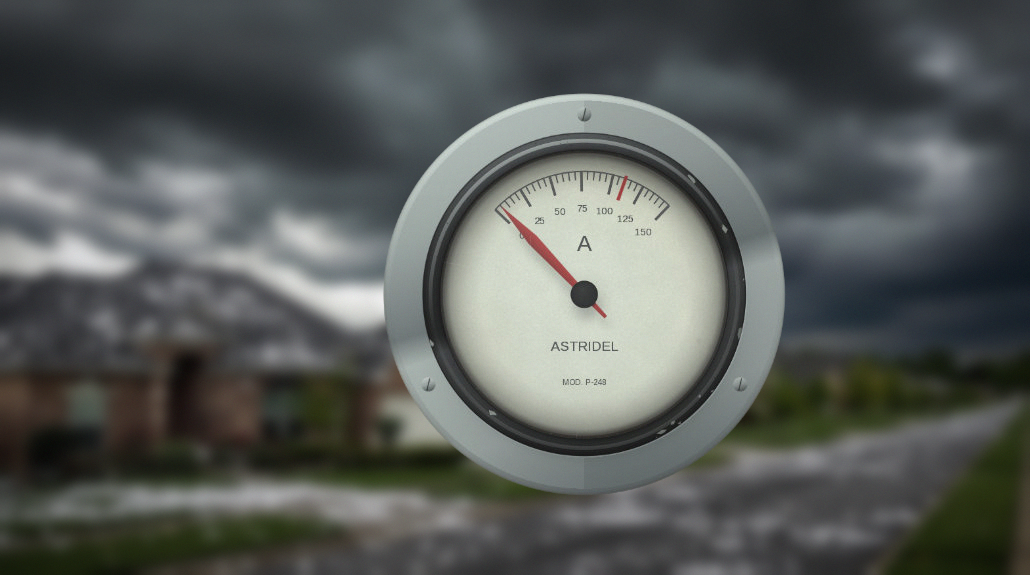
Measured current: **5** A
